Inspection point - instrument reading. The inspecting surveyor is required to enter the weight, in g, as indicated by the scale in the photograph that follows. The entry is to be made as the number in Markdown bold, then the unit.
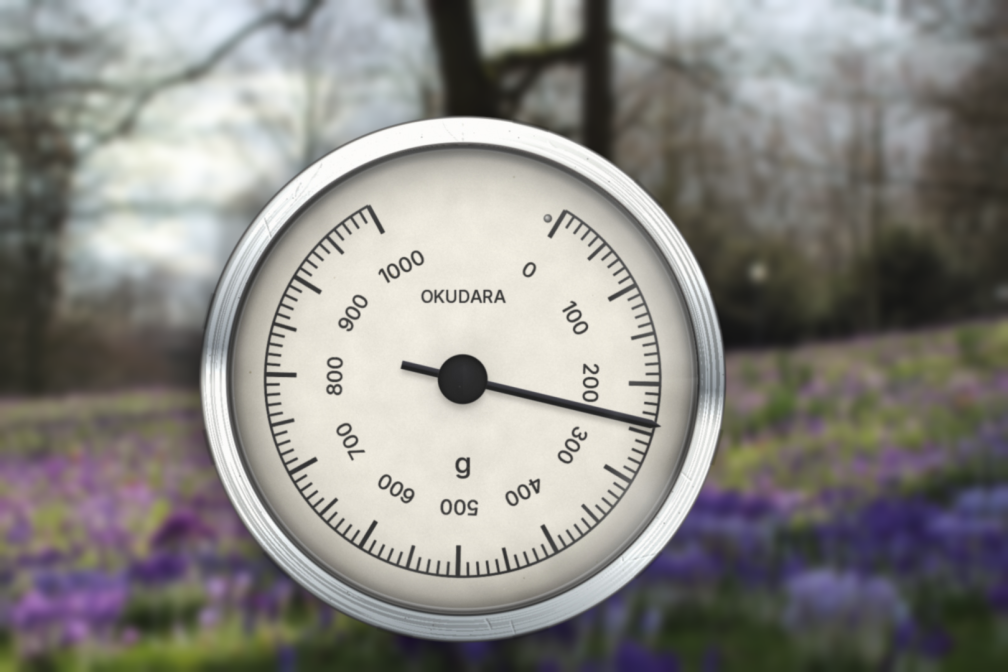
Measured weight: **240** g
